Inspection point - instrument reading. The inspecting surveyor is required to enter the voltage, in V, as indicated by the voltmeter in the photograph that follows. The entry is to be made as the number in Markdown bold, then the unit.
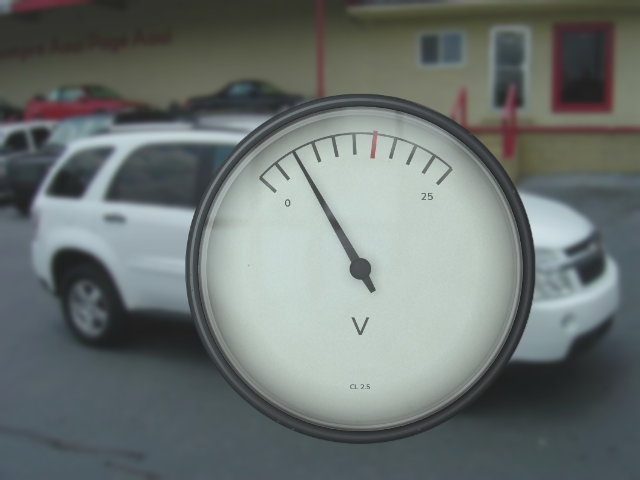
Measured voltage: **5** V
